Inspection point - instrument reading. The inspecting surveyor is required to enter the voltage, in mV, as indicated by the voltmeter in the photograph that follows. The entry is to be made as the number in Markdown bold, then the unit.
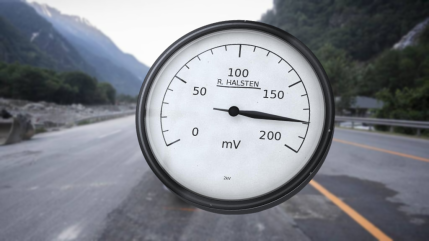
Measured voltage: **180** mV
